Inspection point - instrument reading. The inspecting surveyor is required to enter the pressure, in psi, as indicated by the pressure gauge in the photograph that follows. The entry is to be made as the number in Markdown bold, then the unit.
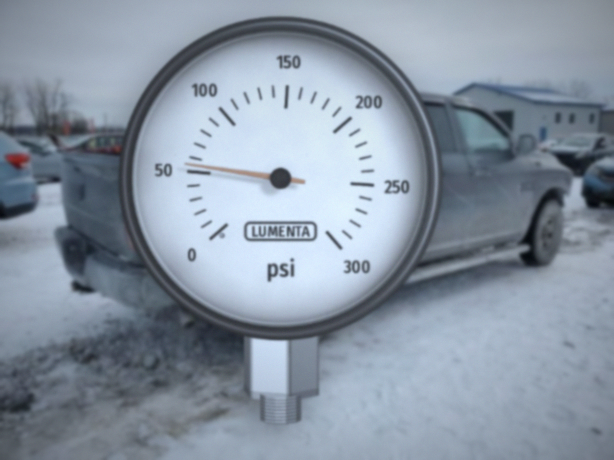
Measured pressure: **55** psi
